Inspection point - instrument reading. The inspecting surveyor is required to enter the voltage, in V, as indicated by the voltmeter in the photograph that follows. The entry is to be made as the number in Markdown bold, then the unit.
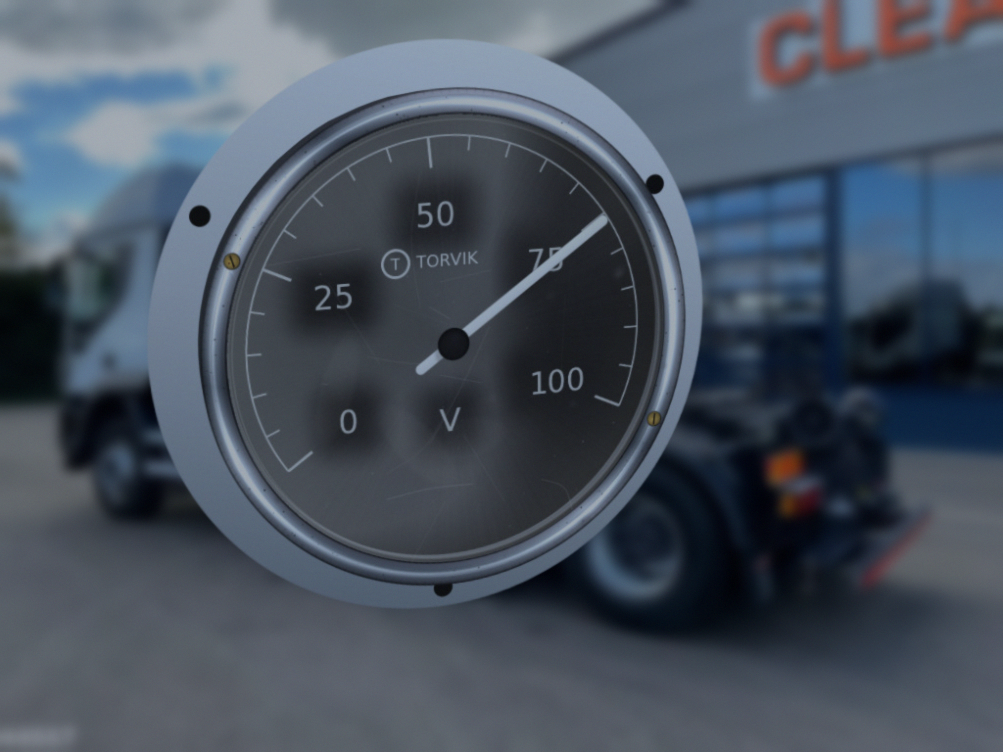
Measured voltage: **75** V
